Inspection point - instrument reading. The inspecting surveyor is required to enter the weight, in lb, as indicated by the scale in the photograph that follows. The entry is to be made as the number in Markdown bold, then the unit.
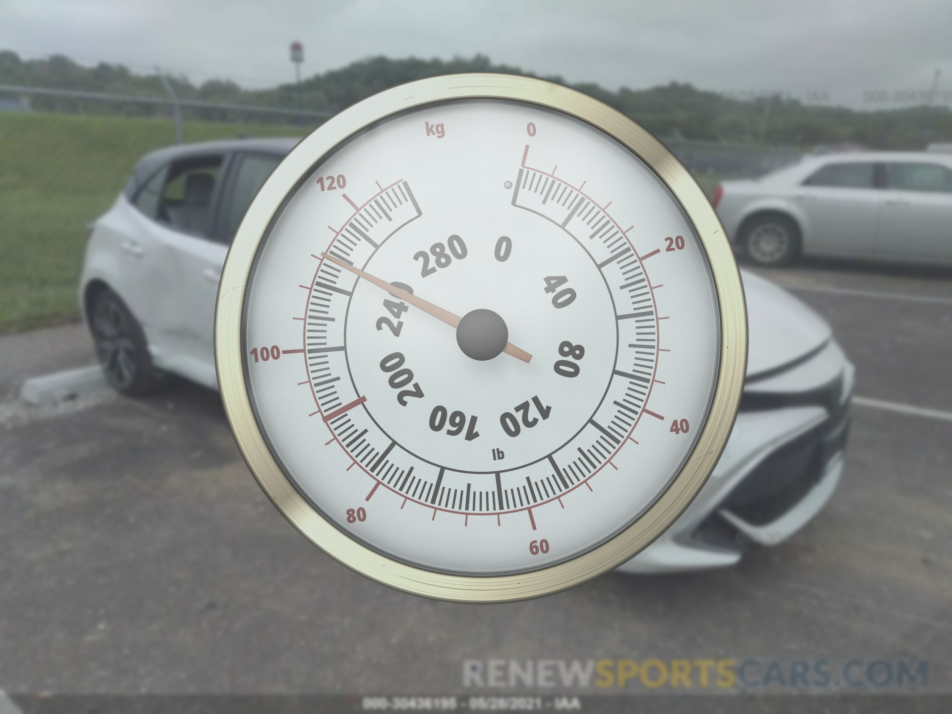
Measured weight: **248** lb
